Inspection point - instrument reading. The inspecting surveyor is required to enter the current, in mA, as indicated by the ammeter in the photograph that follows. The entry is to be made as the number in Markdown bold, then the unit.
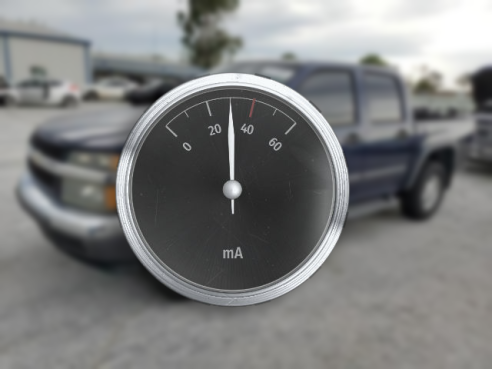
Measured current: **30** mA
